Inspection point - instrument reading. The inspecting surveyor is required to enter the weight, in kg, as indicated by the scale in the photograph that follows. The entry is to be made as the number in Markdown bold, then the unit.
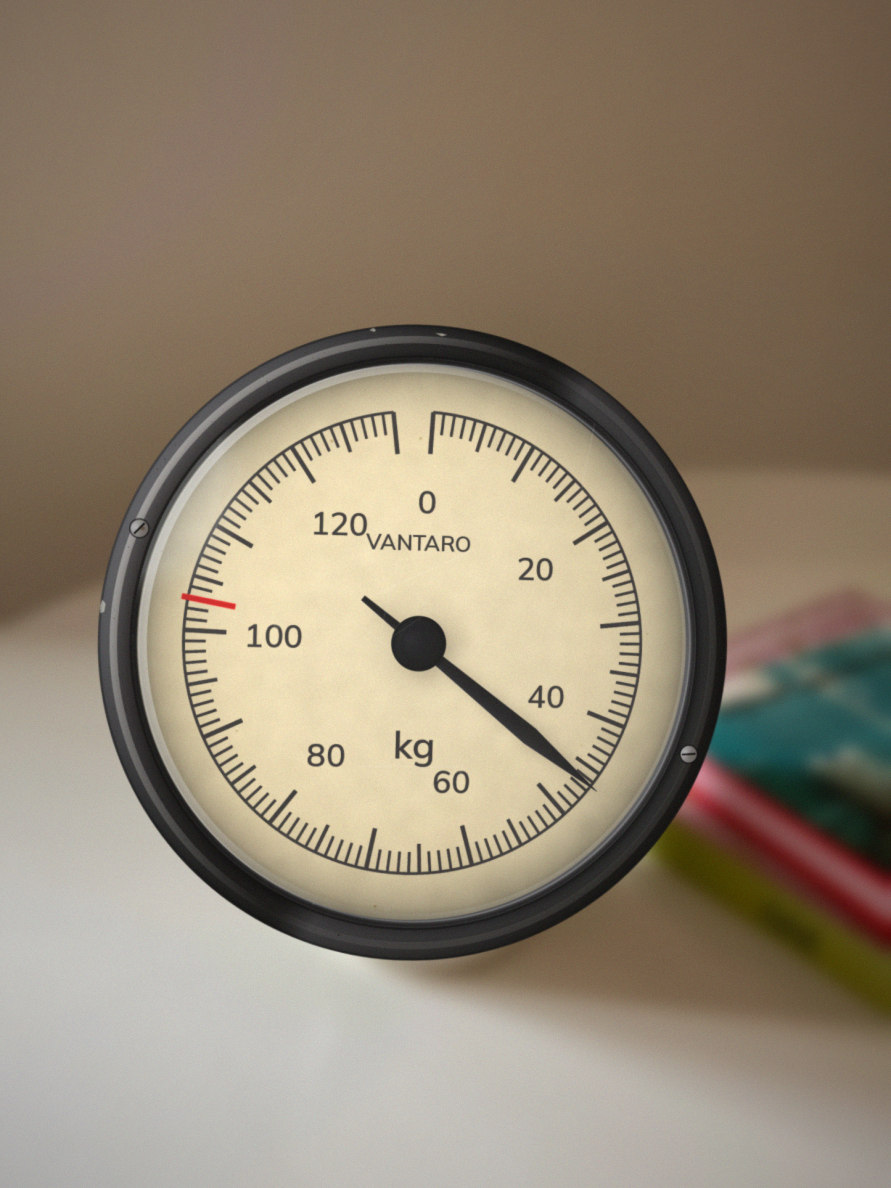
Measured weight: **46.5** kg
